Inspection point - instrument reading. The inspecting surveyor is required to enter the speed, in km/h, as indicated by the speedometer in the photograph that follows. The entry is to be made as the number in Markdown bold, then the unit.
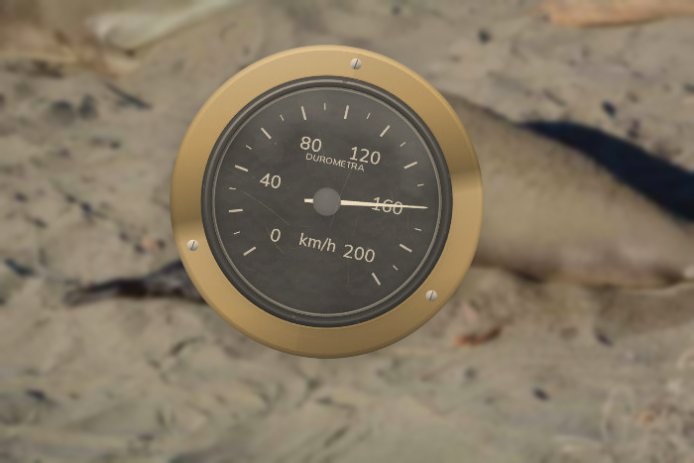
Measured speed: **160** km/h
